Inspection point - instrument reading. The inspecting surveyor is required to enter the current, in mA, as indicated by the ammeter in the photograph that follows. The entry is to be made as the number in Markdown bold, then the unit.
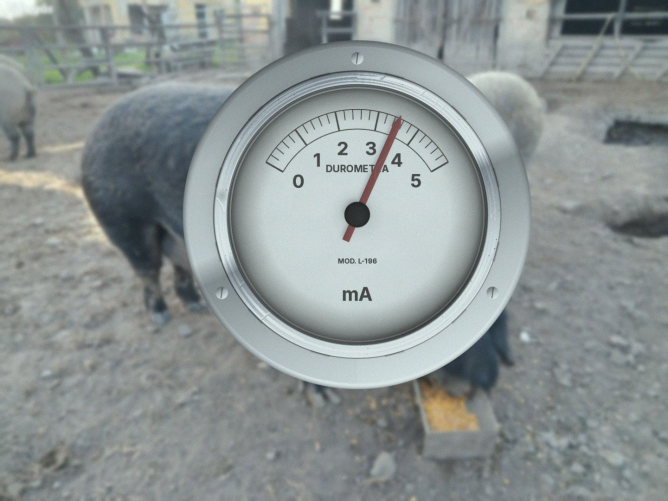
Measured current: **3.5** mA
